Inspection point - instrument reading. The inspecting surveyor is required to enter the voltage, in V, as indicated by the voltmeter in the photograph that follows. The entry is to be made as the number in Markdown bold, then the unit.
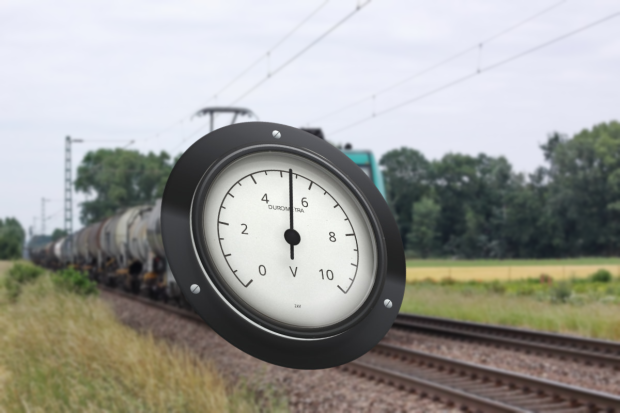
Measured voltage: **5.25** V
